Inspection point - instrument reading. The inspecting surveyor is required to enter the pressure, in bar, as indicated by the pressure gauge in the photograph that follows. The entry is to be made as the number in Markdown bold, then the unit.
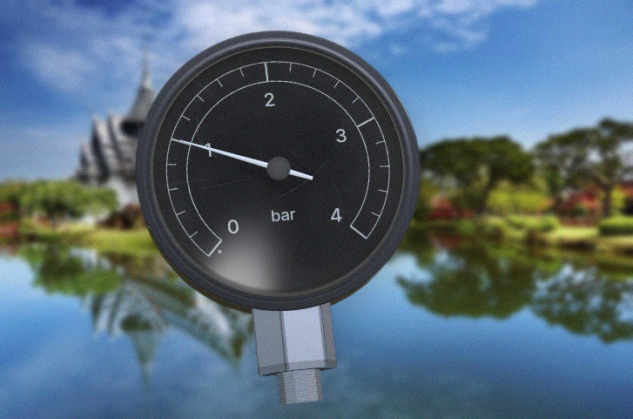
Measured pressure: **1** bar
